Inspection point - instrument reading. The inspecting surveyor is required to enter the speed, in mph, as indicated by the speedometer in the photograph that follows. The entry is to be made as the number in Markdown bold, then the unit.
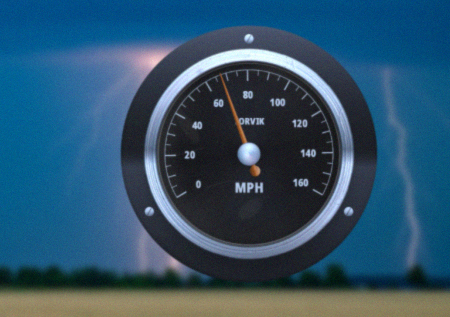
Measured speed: **67.5** mph
